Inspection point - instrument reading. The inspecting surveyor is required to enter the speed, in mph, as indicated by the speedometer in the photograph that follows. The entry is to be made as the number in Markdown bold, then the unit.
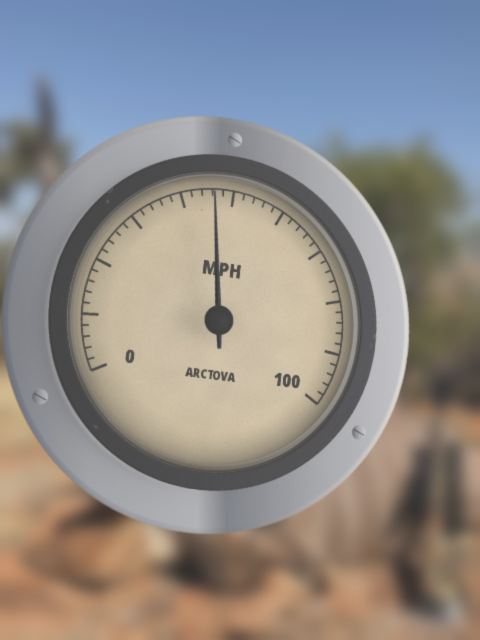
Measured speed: **46** mph
